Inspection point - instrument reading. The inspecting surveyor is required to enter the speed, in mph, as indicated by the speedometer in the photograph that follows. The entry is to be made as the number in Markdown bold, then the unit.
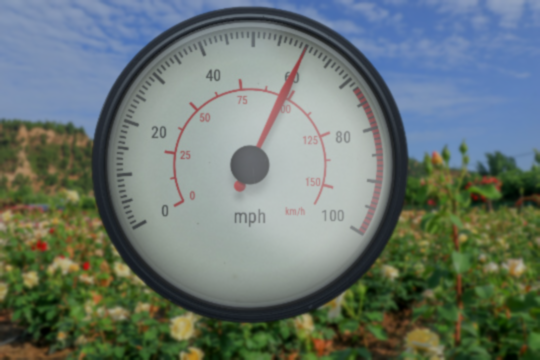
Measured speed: **60** mph
